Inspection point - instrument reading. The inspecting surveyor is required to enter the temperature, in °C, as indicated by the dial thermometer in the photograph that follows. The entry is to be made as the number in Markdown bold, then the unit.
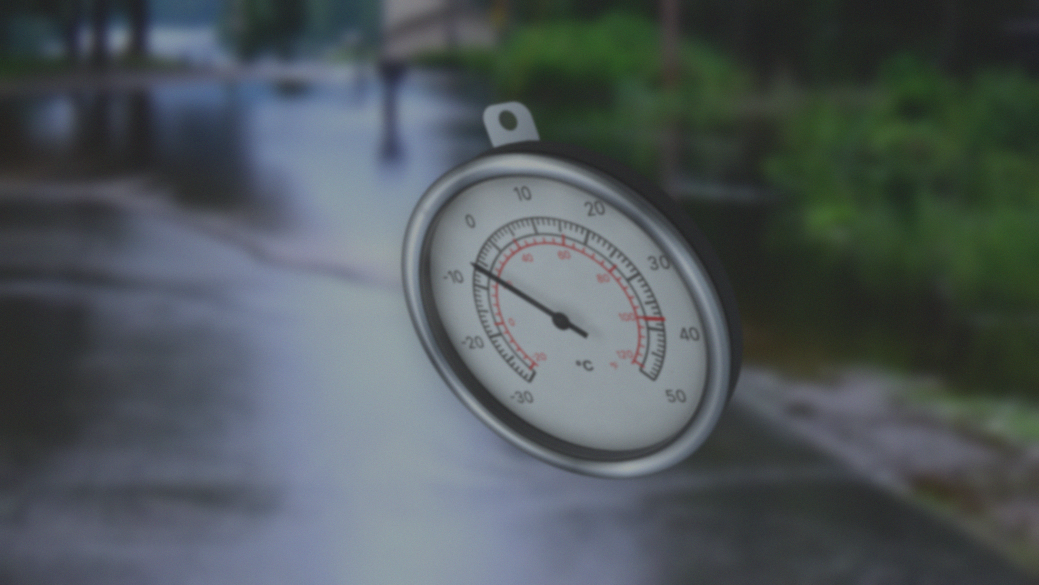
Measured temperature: **-5** °C
